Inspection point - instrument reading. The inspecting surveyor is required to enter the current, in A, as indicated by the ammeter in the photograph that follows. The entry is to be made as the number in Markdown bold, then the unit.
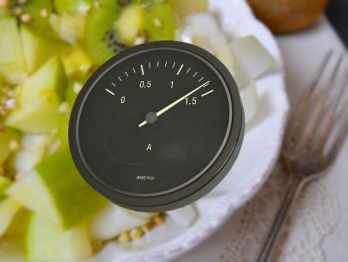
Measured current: **1.4** A
